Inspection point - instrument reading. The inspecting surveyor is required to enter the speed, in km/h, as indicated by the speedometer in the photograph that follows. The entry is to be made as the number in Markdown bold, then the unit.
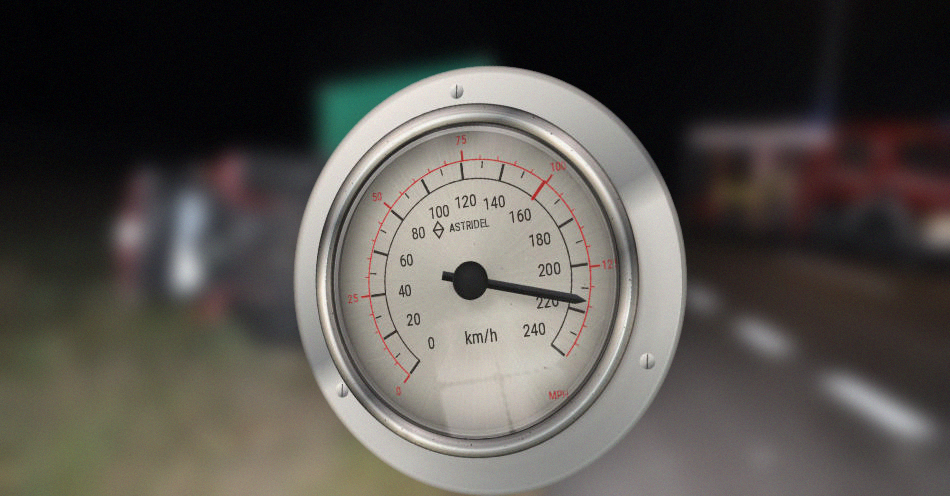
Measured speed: **215** km/h
